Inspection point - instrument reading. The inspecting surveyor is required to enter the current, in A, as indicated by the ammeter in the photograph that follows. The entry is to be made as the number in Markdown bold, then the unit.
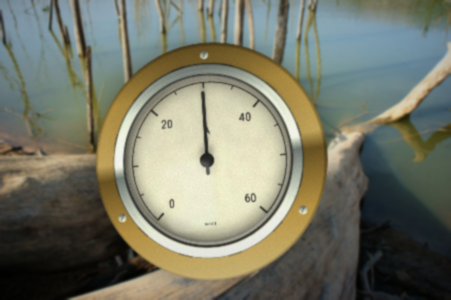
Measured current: **30** A
